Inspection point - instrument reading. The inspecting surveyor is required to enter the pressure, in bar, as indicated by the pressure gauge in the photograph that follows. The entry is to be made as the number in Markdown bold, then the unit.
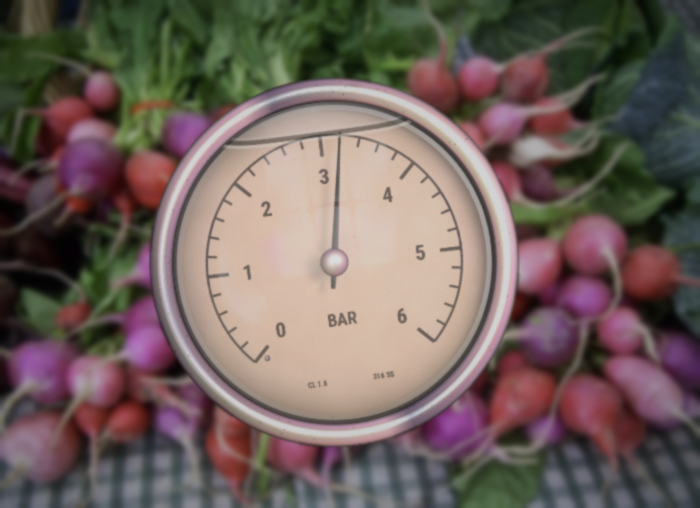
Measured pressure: **3.2** bar
